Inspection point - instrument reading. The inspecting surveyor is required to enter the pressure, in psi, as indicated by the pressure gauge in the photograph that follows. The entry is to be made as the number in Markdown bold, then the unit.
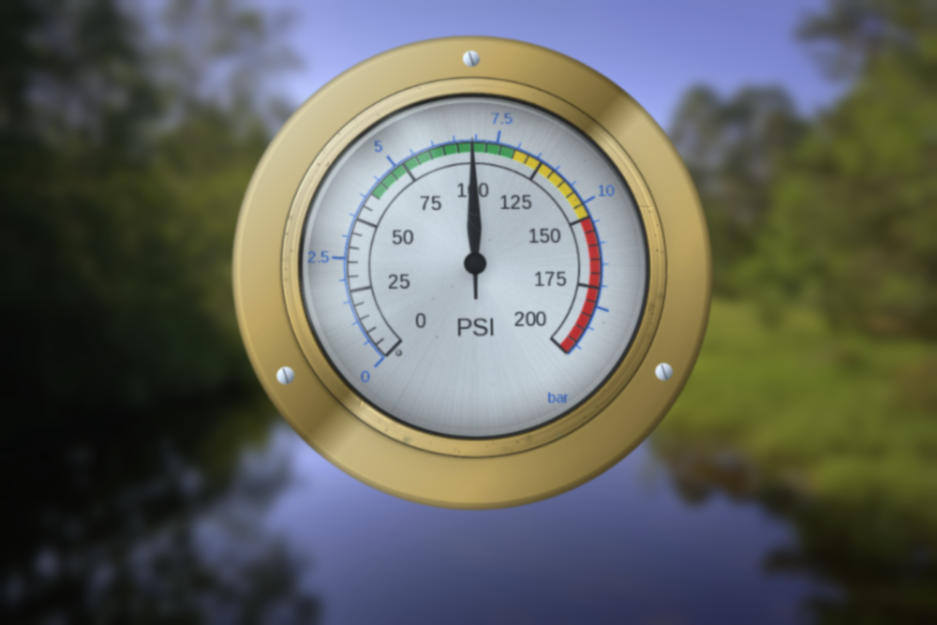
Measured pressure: **100** psi
